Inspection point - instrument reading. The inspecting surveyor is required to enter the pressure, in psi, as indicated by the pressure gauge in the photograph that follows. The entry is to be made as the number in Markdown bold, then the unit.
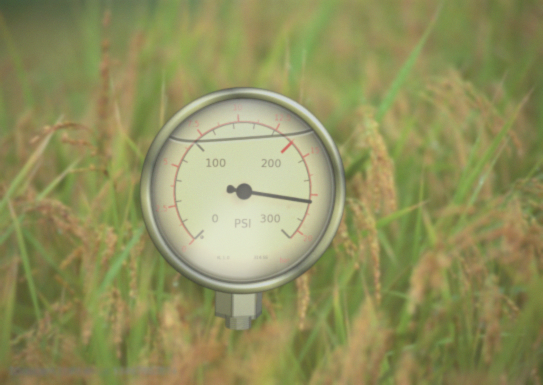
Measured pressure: **260** psi
